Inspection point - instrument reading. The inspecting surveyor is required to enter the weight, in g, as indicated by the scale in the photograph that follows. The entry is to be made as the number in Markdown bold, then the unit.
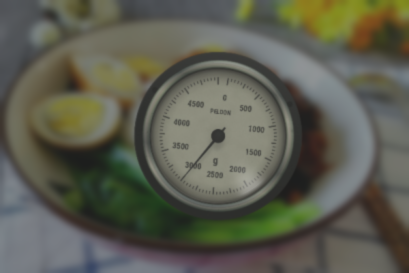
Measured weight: **3000** g
